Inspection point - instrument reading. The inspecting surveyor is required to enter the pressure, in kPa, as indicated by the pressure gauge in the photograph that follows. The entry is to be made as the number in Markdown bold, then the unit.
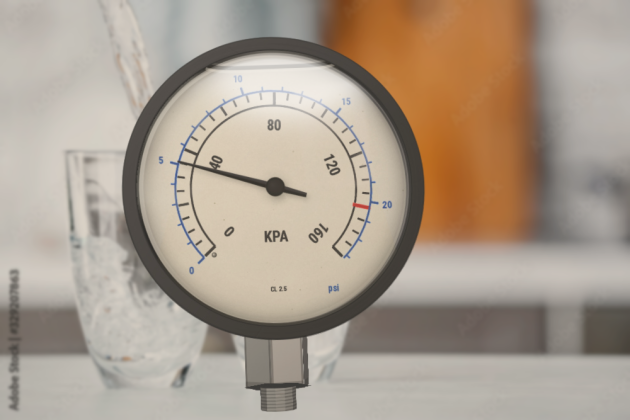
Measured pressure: **35** kPa
